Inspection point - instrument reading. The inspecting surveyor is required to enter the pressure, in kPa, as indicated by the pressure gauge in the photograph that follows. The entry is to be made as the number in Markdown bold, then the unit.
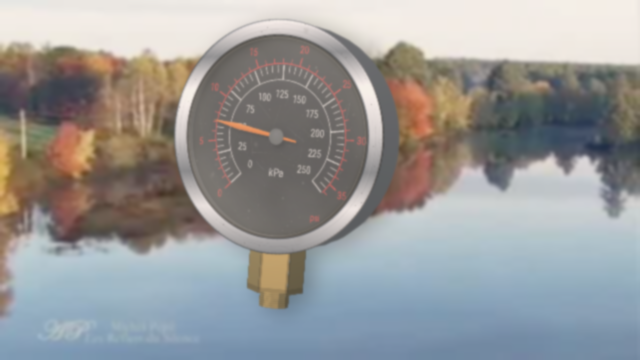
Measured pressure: **50** kPa
